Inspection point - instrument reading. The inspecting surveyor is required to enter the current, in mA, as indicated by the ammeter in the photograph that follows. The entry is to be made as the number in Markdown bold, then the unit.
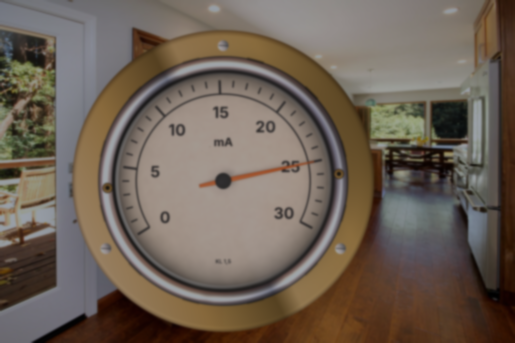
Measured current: **25** mA
